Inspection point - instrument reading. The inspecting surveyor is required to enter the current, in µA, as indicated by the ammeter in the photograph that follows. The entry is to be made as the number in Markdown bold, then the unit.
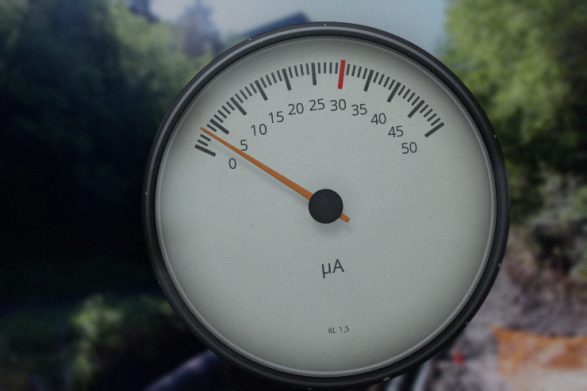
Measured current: **3** µA
